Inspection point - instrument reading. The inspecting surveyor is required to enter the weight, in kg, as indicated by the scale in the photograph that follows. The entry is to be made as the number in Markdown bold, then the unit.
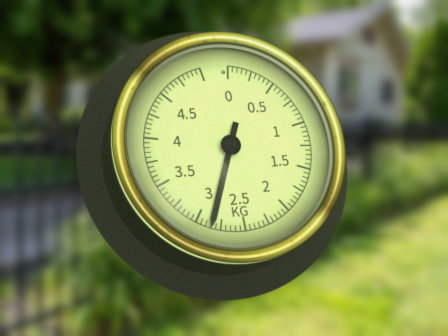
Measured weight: **2.85** kg
